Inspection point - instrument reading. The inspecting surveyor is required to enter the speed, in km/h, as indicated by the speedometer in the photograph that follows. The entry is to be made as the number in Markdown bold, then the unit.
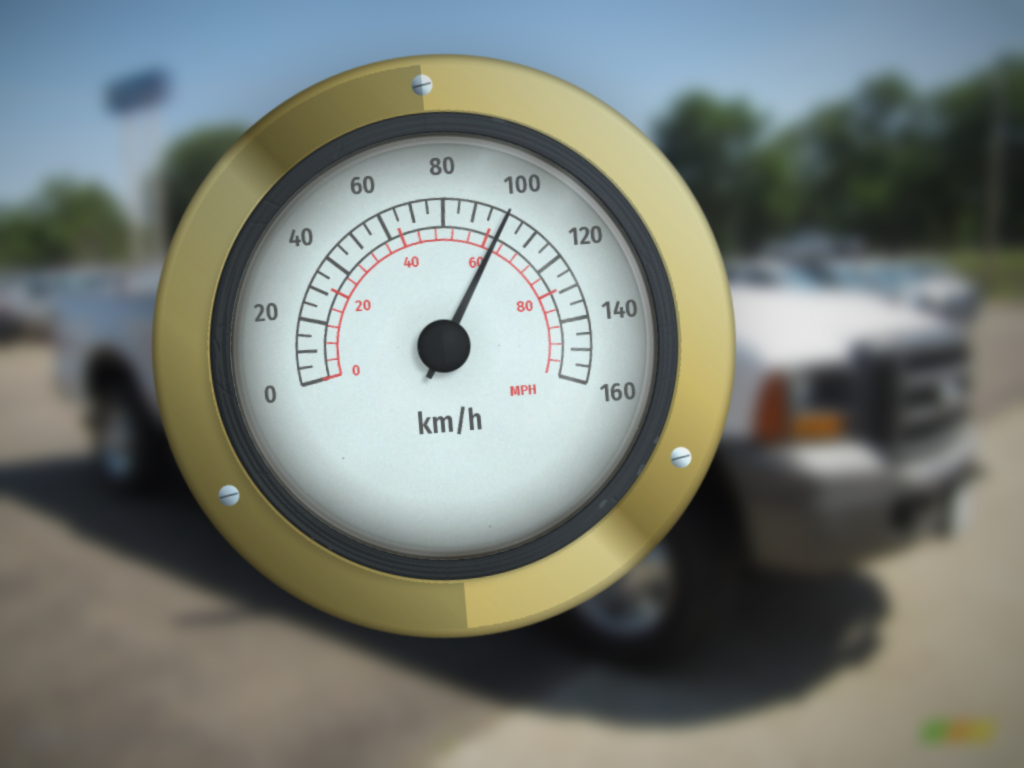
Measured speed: **100** km/h
